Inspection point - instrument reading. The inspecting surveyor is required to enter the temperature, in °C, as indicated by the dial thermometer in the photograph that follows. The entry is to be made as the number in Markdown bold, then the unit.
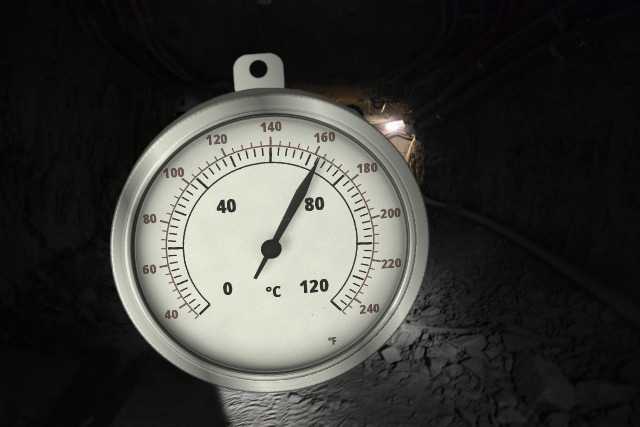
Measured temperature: **72** °C
